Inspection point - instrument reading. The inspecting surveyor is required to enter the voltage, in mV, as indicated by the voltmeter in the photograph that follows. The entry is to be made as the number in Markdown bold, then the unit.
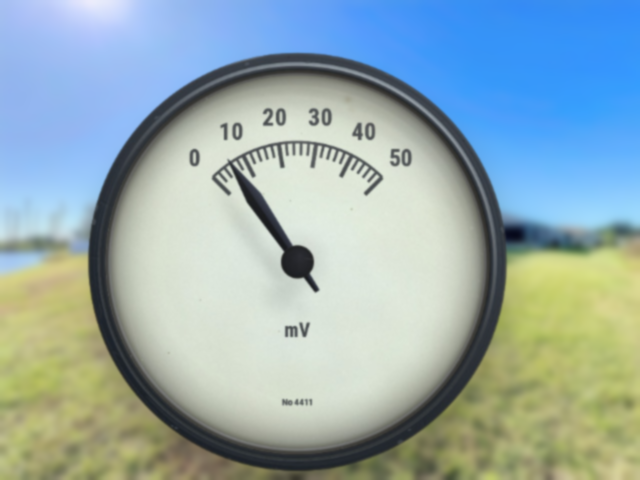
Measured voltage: **6** mV
